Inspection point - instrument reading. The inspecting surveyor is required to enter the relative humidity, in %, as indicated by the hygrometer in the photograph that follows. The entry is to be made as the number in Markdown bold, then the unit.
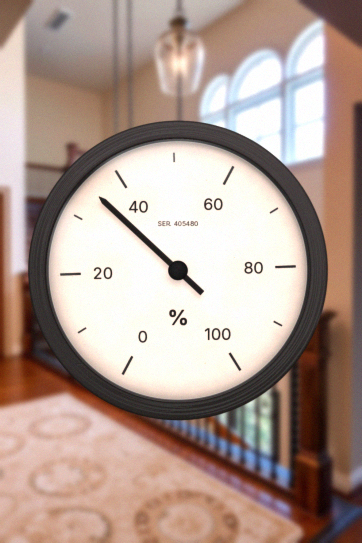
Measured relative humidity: **35** %
